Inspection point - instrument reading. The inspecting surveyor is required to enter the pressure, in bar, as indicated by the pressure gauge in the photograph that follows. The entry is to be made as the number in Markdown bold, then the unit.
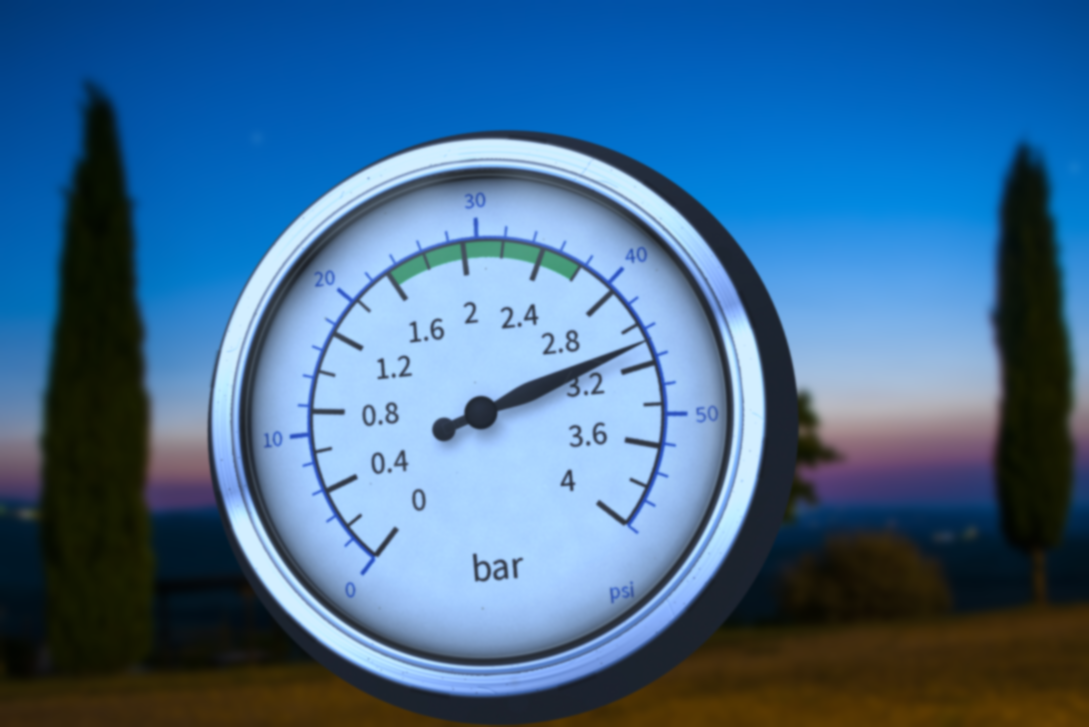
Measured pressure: **3.1** bar
